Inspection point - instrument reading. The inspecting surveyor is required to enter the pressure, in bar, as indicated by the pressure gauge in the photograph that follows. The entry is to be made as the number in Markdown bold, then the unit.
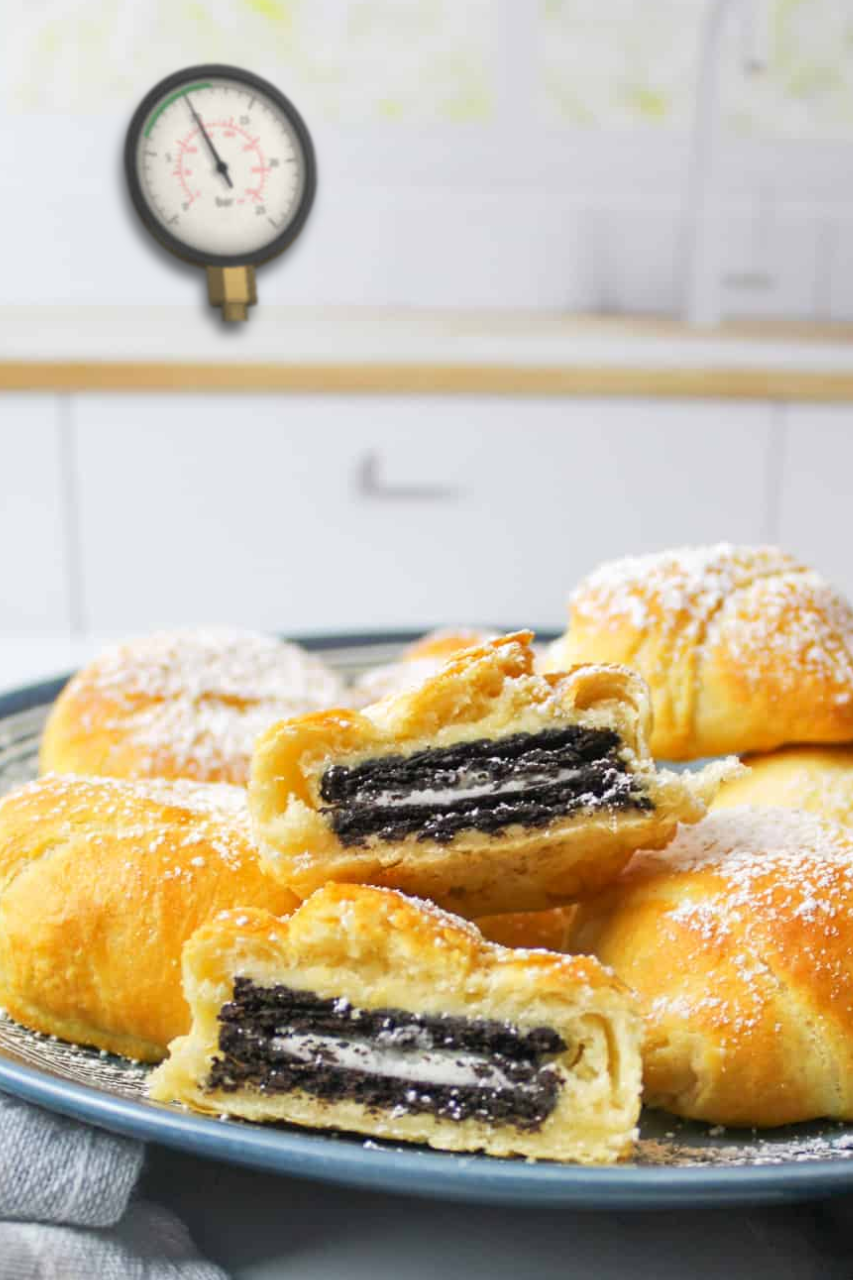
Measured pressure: **10** bar
